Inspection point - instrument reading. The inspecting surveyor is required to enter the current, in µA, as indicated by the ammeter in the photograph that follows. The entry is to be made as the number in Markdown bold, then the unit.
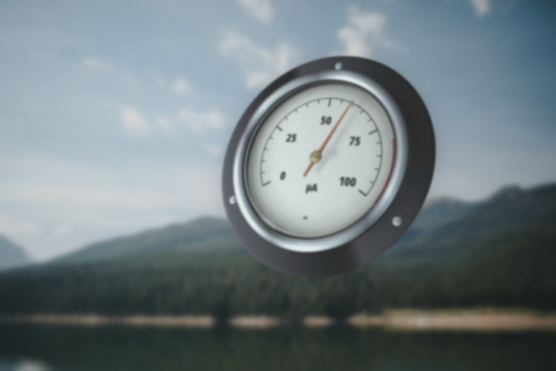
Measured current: **60** µA
